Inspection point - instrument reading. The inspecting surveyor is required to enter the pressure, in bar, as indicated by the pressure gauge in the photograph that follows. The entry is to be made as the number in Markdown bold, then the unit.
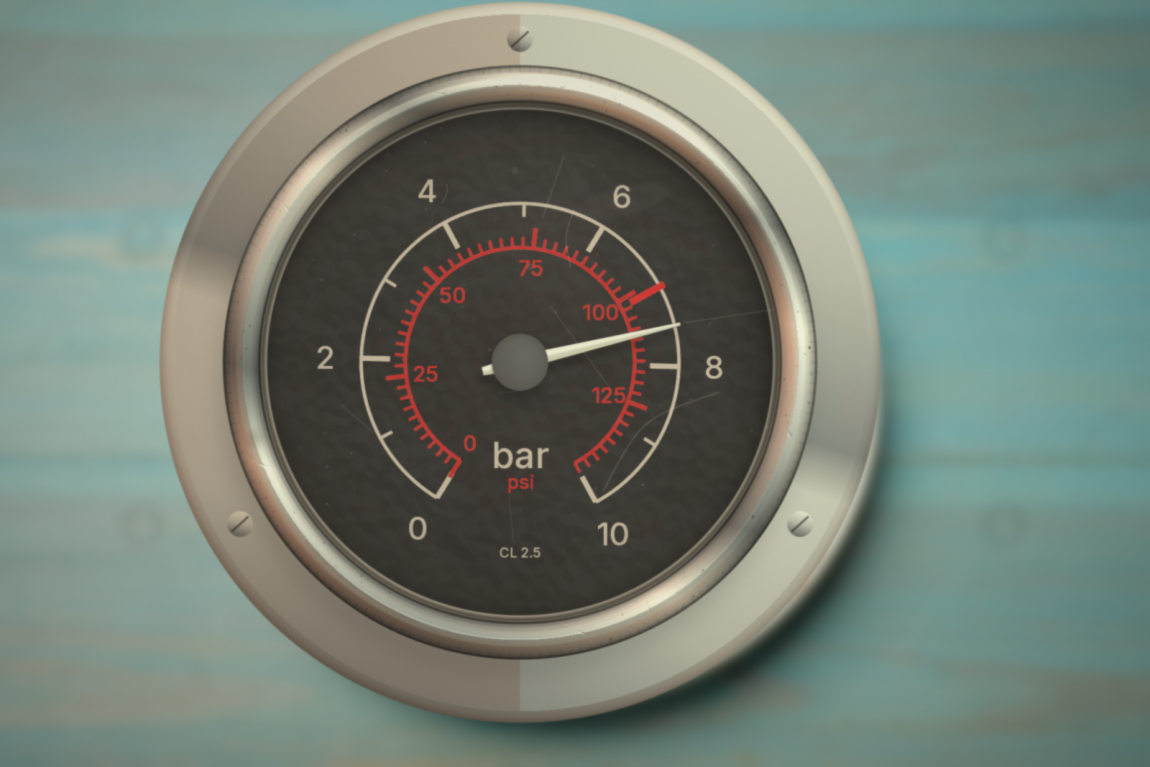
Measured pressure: **7.5** bar
